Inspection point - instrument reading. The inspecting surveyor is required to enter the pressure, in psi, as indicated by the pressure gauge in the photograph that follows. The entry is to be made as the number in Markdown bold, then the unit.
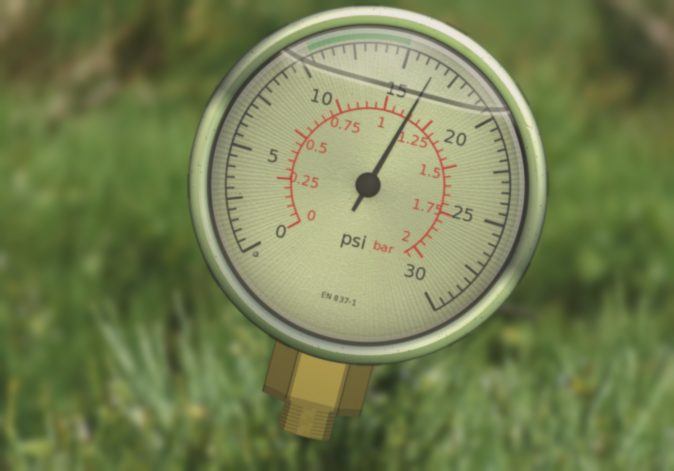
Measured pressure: **16.5** psi
